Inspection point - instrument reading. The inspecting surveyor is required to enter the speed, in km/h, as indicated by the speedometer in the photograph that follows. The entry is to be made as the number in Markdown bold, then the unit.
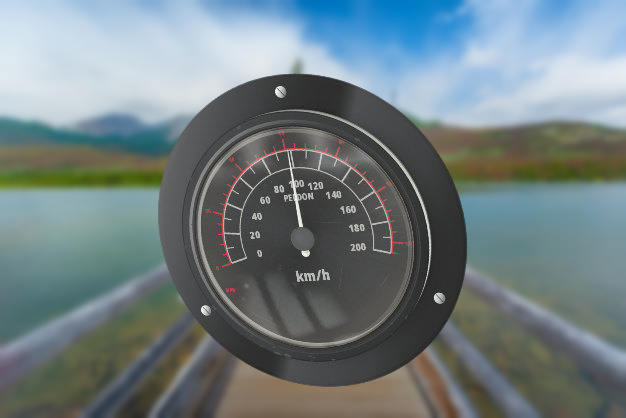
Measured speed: **100** km/h
